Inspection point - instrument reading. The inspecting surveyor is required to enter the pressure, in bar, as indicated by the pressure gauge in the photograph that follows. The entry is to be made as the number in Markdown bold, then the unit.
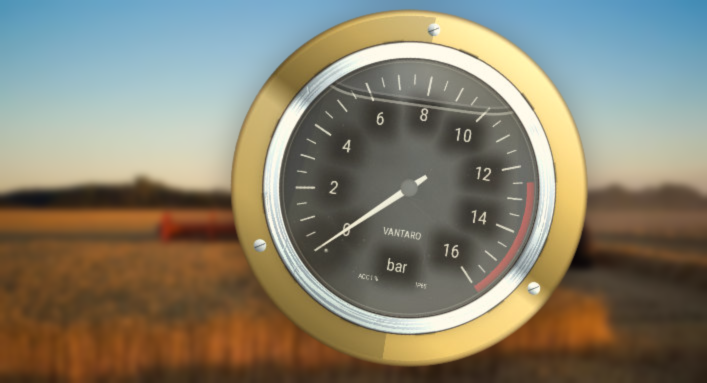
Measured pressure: **0** bar
